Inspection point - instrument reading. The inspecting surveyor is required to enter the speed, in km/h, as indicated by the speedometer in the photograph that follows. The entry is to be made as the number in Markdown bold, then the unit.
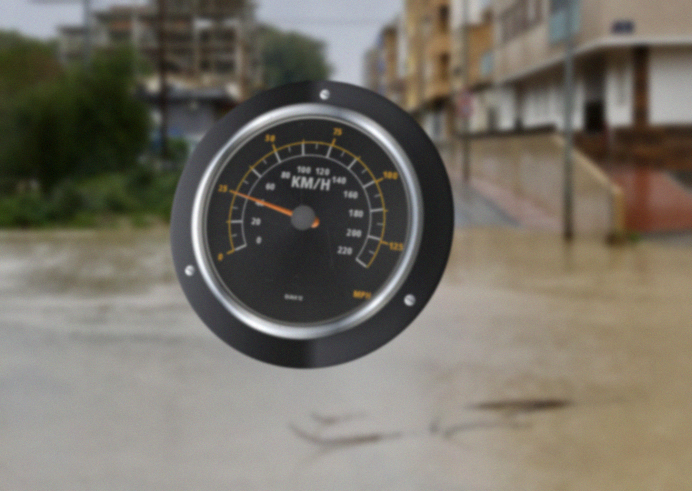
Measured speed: **40** km/h
